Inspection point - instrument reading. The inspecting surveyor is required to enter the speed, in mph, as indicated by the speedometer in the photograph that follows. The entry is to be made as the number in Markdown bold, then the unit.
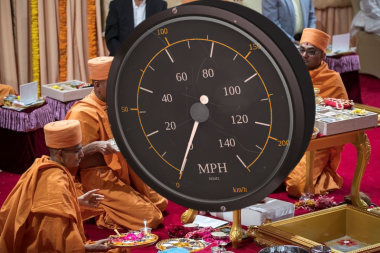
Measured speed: **0** mph
